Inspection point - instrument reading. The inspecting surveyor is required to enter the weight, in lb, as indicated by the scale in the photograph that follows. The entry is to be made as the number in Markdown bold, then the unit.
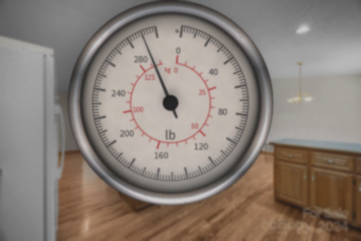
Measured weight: **290** lb
